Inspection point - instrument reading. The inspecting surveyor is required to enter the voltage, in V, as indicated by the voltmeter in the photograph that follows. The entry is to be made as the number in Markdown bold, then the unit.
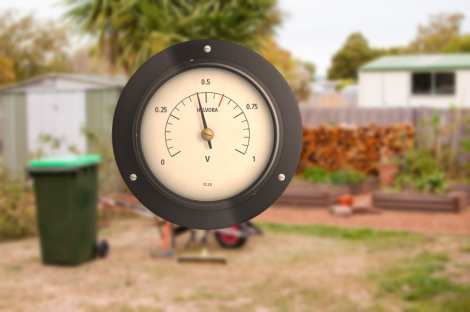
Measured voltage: **0.45** V
